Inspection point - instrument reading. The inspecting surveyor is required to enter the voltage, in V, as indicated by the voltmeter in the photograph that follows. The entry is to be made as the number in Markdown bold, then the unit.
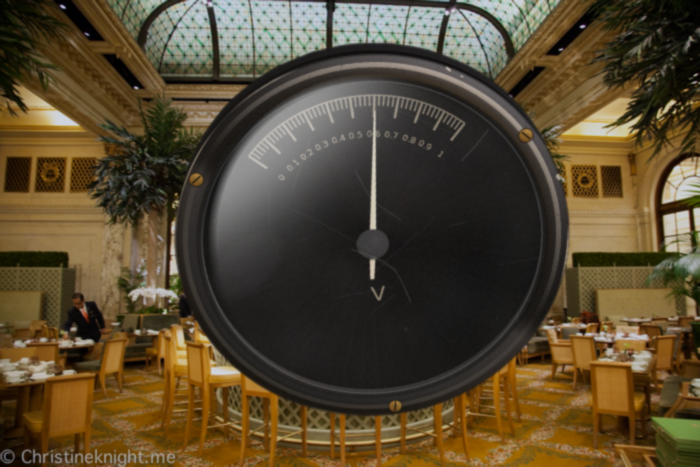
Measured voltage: **0.6** V
